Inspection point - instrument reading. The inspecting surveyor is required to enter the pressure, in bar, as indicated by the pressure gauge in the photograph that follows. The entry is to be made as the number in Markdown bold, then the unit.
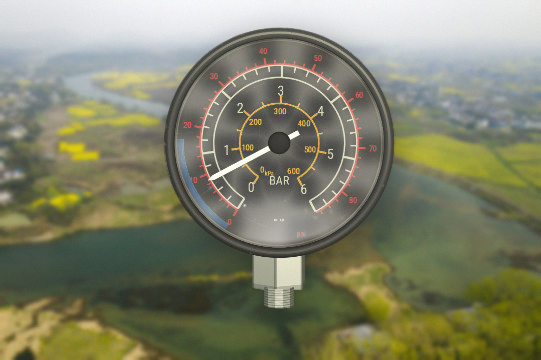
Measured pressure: **0.6** bar
